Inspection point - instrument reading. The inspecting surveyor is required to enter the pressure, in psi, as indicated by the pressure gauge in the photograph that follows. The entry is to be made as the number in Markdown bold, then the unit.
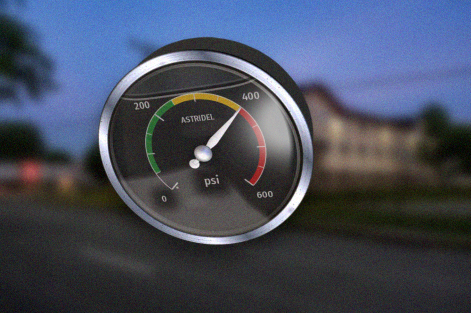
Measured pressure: **400** psi
